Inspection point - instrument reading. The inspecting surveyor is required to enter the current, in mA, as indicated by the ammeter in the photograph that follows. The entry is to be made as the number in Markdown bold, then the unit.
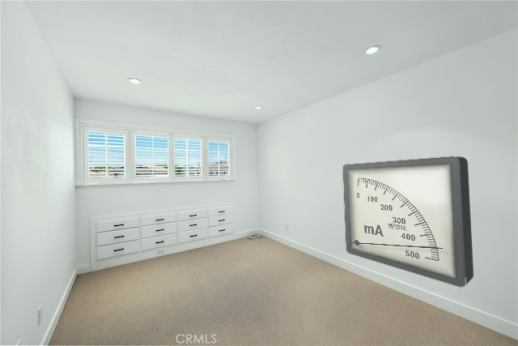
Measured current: **450** mA
